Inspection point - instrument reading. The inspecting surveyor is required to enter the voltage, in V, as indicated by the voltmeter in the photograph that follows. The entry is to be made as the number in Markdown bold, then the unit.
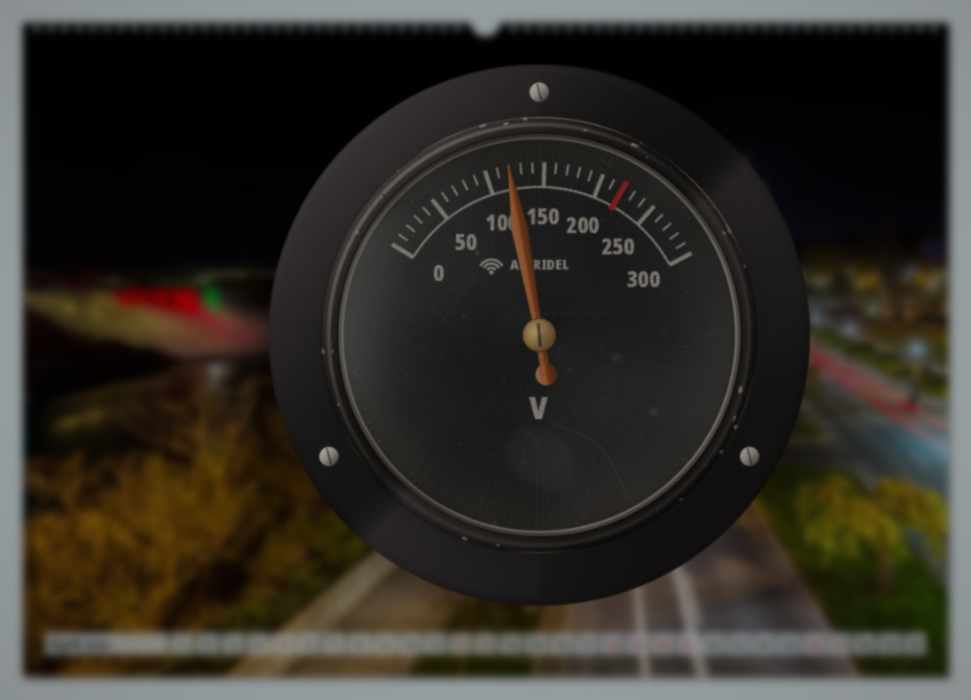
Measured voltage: **120** V
